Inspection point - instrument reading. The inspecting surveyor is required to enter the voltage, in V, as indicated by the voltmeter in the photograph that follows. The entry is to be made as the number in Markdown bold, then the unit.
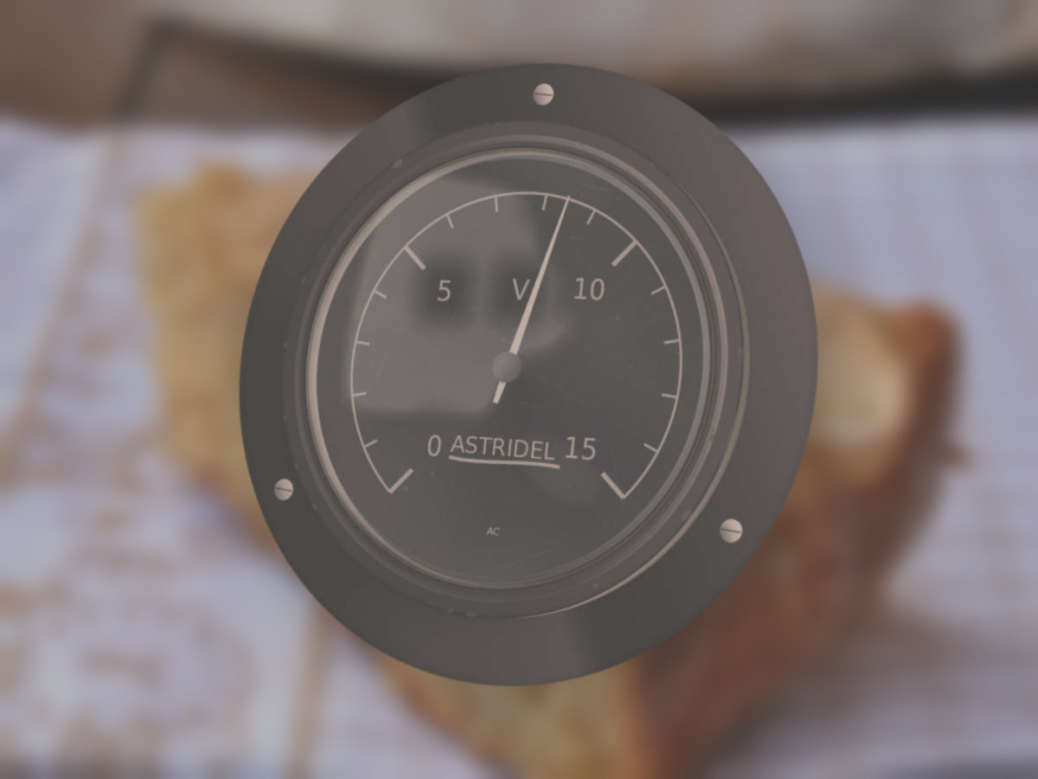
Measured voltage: **8.5** V
